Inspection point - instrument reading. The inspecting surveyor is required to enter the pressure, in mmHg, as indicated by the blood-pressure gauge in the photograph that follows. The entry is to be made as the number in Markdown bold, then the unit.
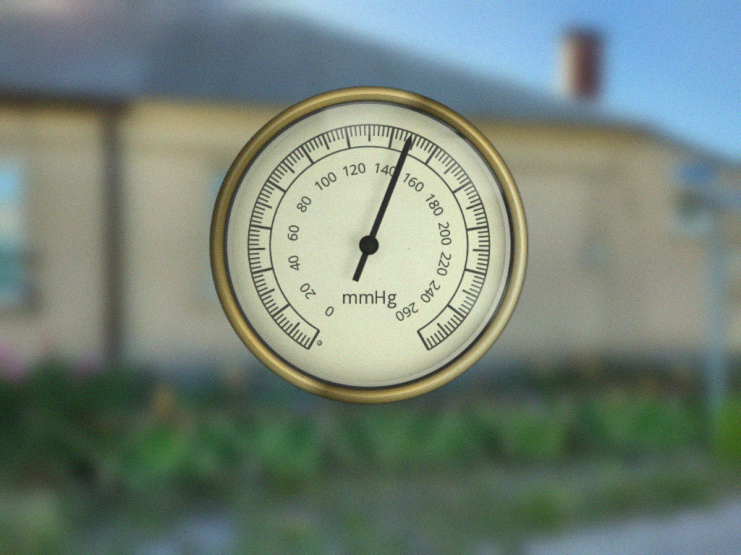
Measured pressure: **148** mmHg
